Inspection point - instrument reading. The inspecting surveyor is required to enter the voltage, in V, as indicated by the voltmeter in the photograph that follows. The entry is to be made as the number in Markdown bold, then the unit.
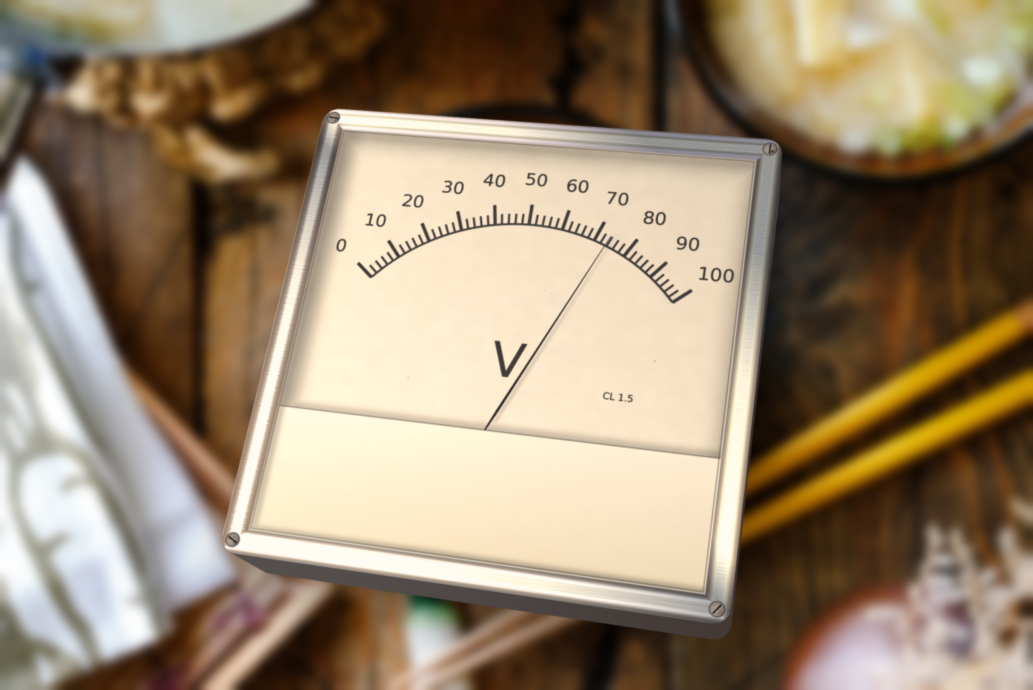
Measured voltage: **74** V
